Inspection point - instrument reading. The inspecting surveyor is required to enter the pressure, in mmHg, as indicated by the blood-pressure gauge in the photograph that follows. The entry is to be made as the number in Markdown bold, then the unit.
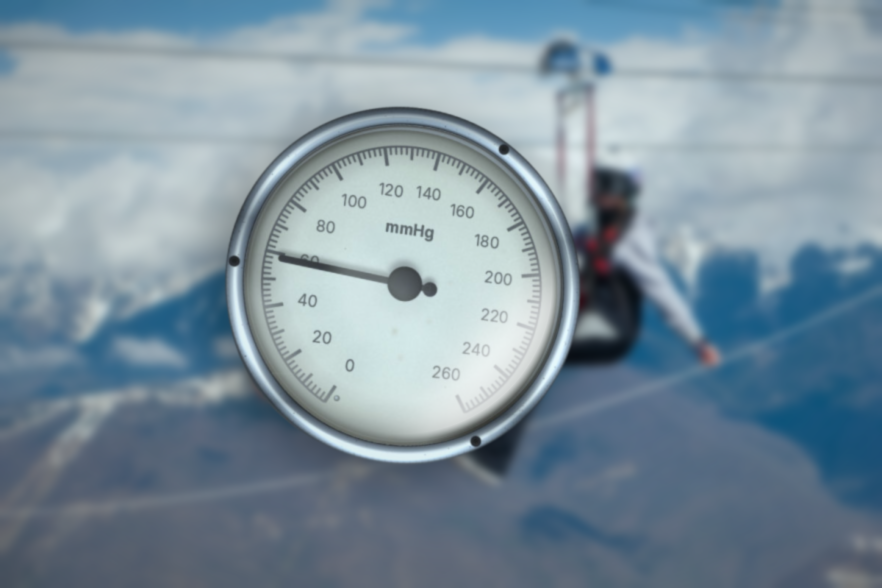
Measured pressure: **58** mmHg
